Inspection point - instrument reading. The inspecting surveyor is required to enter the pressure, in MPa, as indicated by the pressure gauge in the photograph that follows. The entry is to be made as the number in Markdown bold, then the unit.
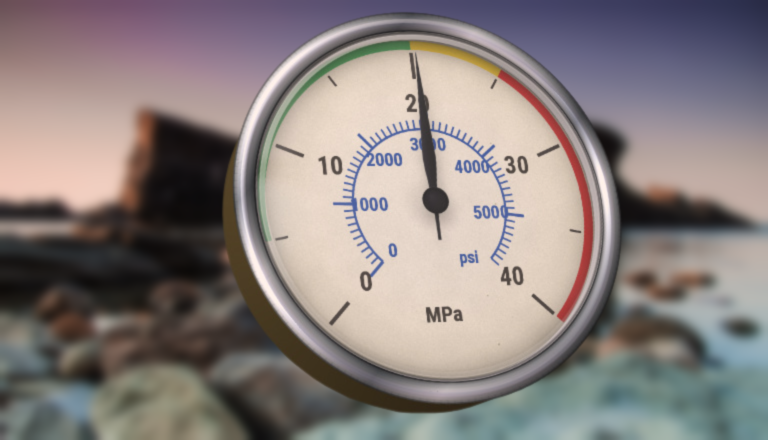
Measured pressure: **20** MPa
